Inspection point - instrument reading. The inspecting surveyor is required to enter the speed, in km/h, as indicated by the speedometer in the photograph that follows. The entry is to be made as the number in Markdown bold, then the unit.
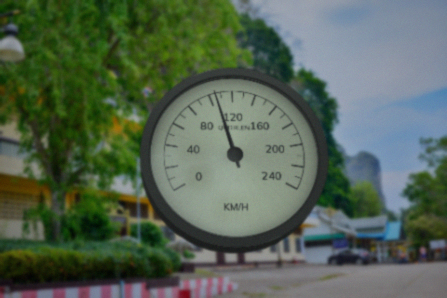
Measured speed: **105** km/h
